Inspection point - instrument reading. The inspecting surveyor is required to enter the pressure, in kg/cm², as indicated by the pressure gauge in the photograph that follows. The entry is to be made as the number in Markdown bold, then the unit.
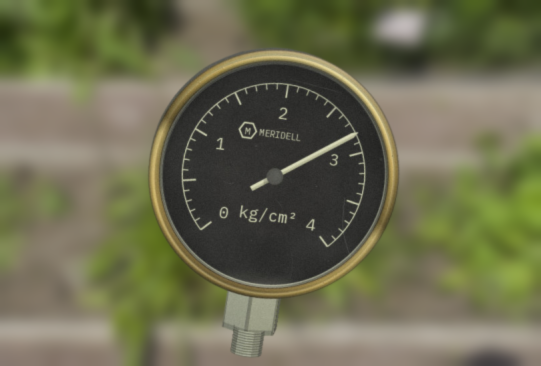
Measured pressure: **2.8** kg/cm²
